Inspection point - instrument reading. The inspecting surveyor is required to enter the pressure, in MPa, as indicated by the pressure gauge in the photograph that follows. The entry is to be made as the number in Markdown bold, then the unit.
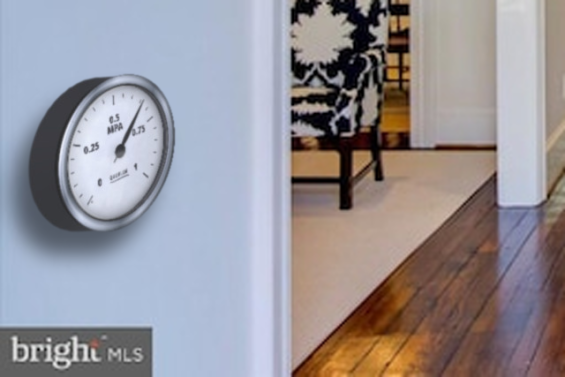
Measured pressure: **0.65** MPa
